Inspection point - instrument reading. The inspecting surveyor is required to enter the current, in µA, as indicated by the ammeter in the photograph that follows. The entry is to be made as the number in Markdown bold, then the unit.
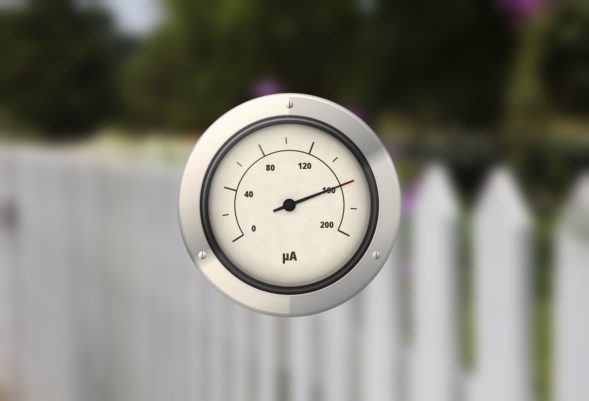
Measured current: **160** µA
